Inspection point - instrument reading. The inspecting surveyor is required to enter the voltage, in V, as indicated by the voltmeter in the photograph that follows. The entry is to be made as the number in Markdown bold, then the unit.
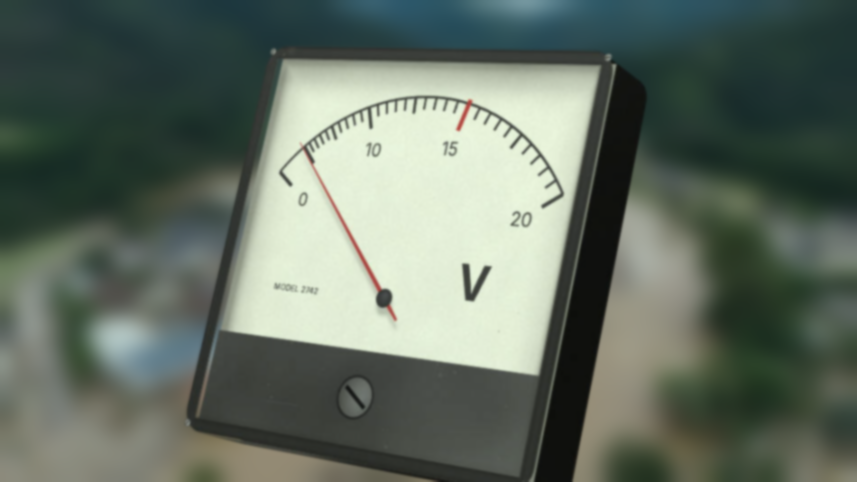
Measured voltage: **5** V
